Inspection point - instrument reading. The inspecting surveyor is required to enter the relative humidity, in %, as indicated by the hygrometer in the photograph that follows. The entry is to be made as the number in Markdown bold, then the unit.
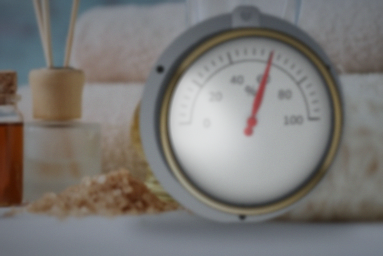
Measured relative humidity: **60** %
